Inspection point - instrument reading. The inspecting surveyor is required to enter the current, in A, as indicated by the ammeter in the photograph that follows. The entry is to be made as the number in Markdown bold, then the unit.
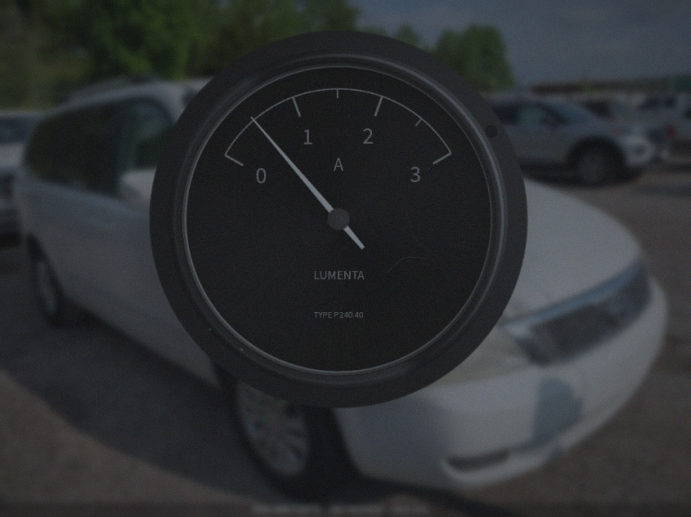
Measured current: **0.5** A
